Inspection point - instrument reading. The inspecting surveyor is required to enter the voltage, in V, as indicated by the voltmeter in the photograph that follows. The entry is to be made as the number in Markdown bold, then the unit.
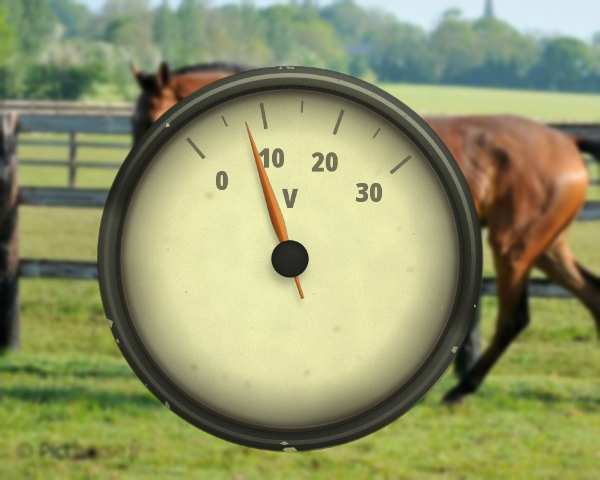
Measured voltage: **7.5** V
